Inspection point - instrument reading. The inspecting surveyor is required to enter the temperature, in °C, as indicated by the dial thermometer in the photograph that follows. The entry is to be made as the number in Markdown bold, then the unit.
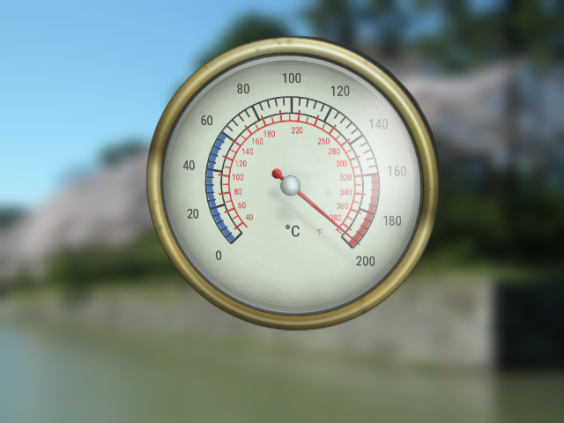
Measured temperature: **196** °C
